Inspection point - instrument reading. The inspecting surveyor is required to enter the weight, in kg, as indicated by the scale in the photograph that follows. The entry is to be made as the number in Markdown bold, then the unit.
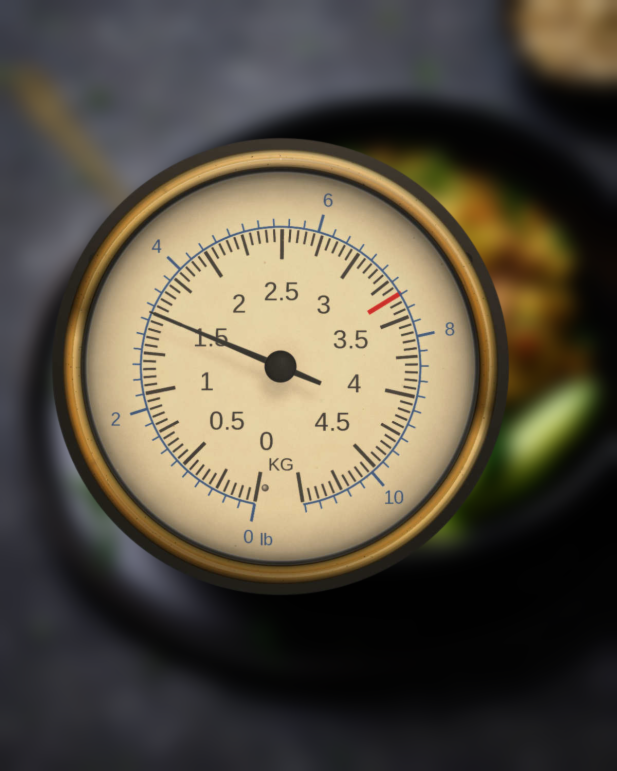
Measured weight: **1.5** kg
